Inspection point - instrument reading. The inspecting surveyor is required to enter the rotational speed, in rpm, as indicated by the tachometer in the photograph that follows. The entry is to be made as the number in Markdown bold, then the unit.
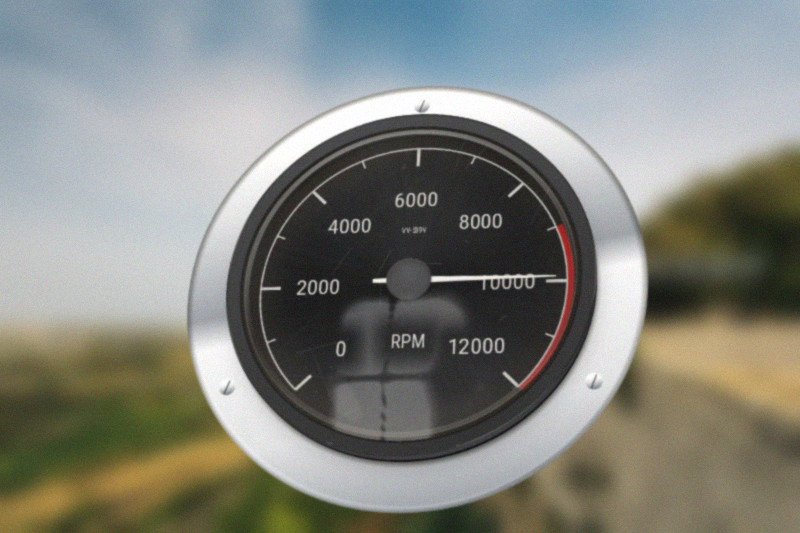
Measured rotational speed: **10000** rpm
